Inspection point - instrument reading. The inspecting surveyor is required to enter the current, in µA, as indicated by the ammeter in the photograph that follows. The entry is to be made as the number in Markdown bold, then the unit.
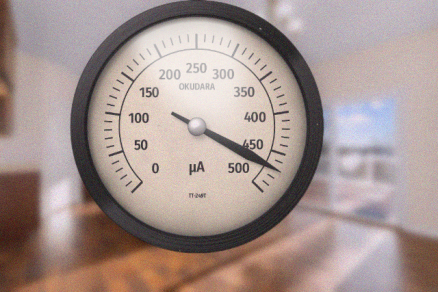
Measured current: **470** µA
